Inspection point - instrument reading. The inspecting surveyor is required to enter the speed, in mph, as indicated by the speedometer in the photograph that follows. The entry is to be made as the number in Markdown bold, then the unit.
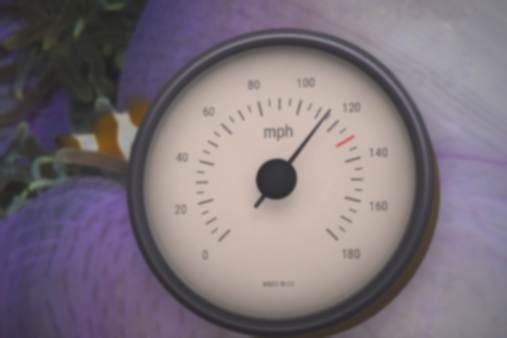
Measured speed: **115** mph
